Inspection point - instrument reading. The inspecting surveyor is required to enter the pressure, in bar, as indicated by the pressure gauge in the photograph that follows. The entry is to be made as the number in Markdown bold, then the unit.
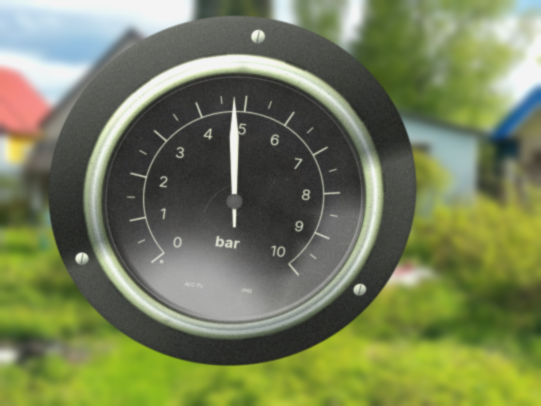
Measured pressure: **4.75** bar
